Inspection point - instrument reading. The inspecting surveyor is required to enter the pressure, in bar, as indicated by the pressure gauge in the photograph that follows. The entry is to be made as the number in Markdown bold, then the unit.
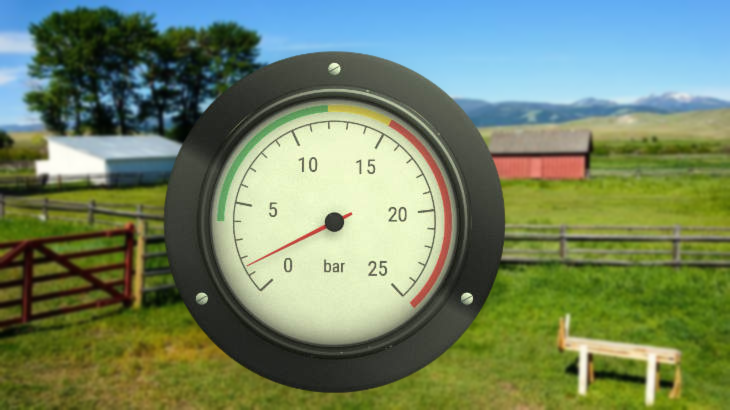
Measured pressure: **1.5** bar
